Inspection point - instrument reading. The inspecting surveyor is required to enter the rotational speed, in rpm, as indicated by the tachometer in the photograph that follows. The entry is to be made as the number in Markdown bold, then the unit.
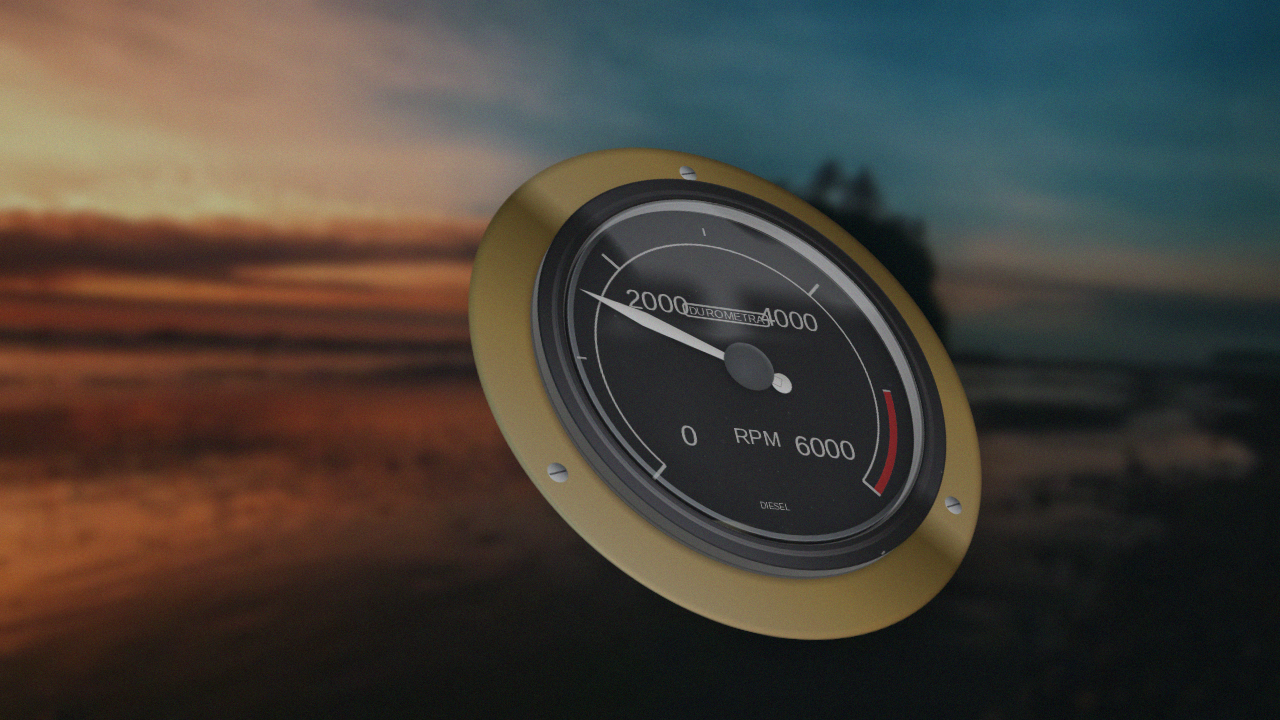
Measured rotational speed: **1500** rpm
